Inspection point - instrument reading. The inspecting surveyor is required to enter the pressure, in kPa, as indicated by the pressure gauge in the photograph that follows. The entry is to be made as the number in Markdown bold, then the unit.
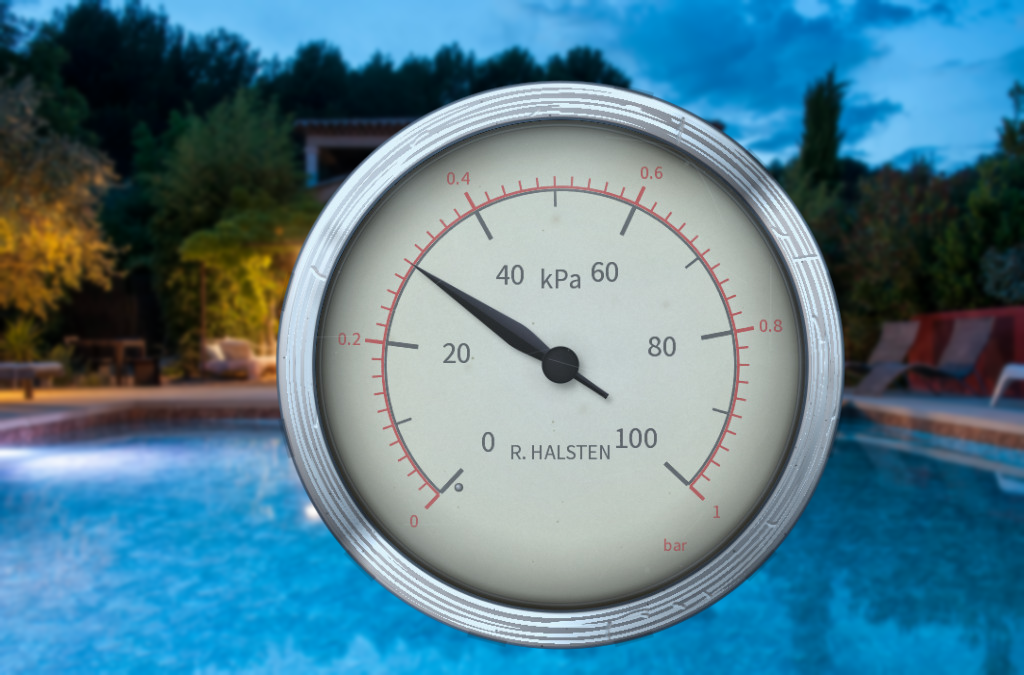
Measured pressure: **30** kPa
